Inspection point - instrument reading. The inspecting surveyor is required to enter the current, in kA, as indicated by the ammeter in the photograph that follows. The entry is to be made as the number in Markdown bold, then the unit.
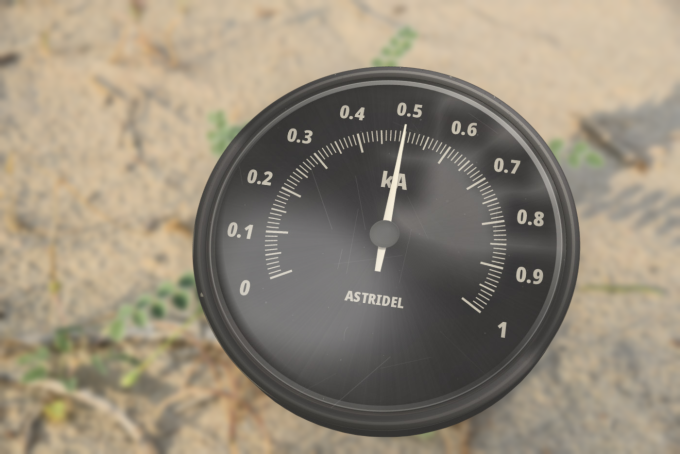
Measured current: **0.5** kA
